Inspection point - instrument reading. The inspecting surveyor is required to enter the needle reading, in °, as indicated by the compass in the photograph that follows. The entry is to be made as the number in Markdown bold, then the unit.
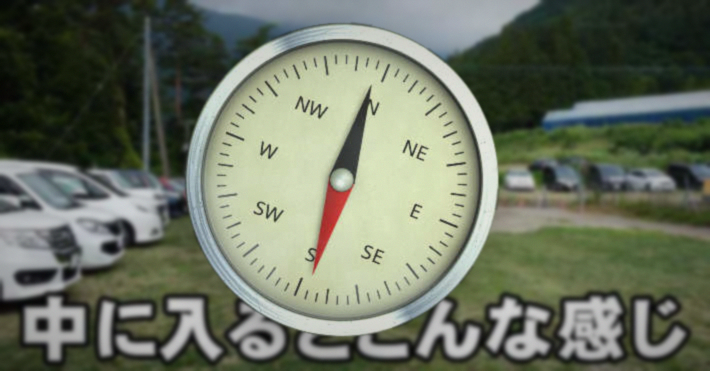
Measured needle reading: **175** °
